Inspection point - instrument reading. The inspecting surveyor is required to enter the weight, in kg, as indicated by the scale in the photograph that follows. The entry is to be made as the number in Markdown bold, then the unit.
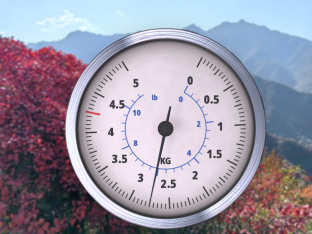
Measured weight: **2.75** kg
